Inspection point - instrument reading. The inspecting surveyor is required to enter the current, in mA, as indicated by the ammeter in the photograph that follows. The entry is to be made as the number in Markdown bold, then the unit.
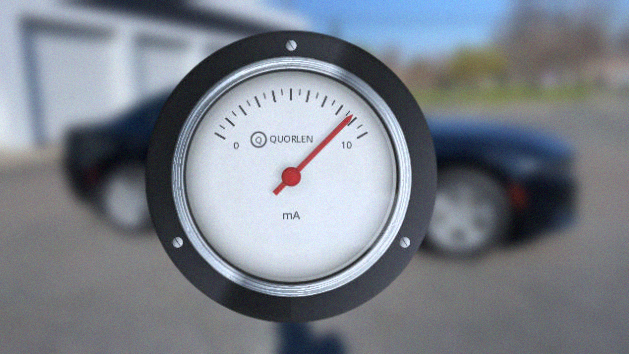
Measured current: **8.75** mA
